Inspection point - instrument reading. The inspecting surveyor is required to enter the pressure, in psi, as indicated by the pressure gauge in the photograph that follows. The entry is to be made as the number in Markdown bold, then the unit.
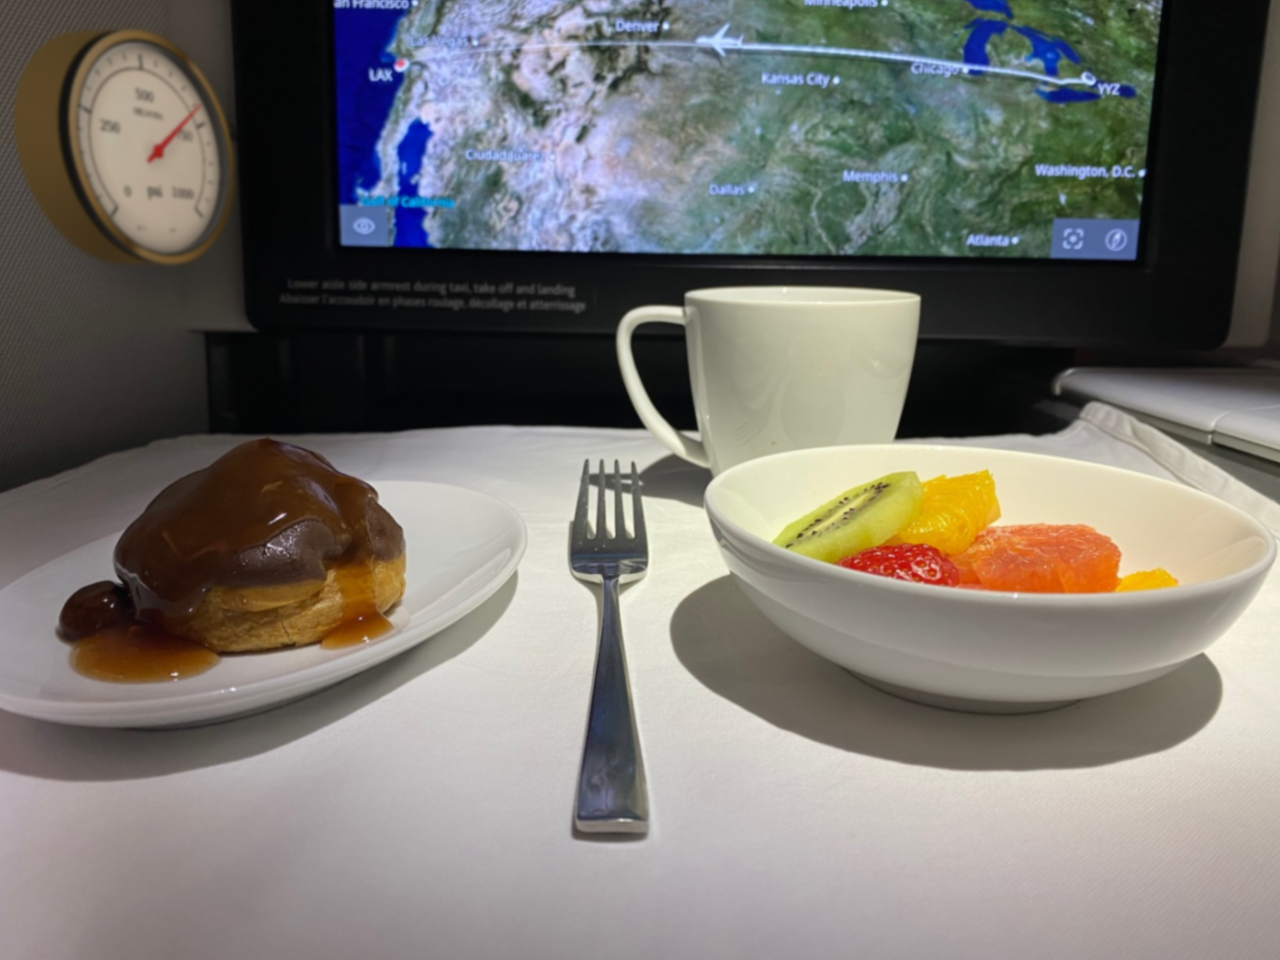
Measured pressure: **700** psi
